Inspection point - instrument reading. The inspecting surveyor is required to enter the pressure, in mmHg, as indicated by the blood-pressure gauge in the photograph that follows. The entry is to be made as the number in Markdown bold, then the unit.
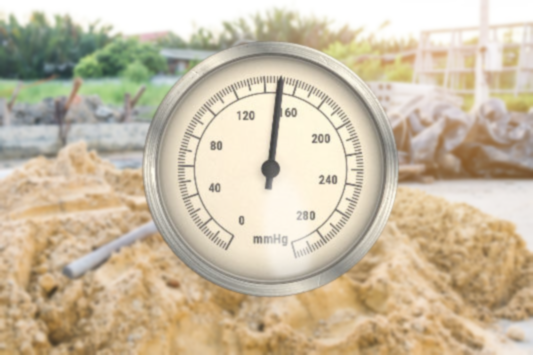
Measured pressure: **150** mmHg
